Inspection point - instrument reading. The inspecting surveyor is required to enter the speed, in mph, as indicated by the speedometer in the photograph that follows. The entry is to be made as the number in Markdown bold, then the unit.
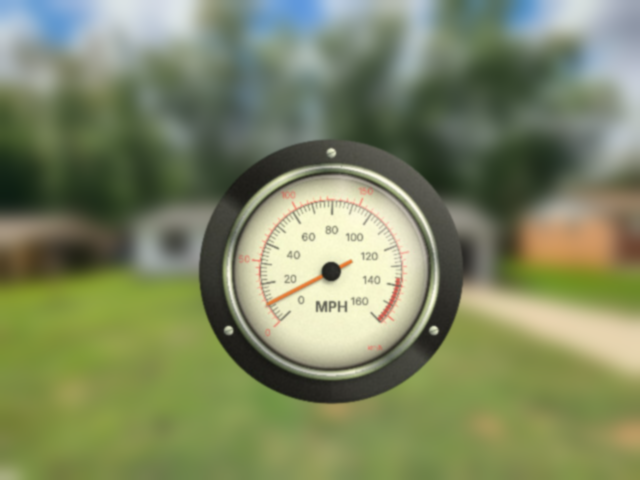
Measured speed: **10** mph
